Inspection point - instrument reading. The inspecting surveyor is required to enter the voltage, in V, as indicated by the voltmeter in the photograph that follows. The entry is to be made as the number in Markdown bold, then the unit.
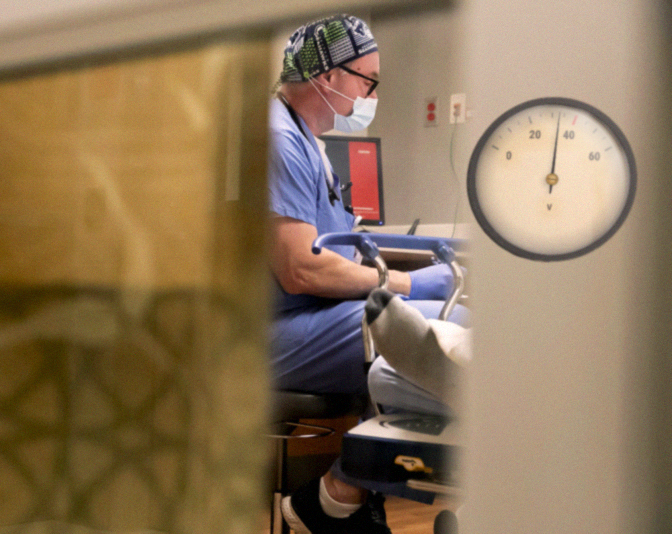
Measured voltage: **32.5** V
